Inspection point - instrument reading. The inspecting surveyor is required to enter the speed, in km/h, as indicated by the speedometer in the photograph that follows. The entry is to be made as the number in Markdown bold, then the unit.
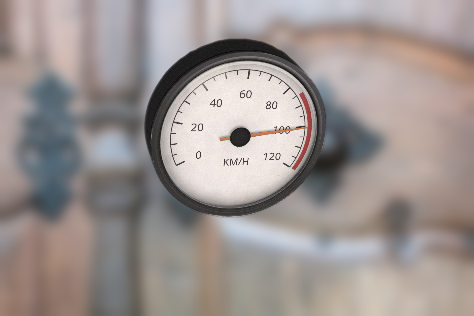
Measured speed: **100** km/h
